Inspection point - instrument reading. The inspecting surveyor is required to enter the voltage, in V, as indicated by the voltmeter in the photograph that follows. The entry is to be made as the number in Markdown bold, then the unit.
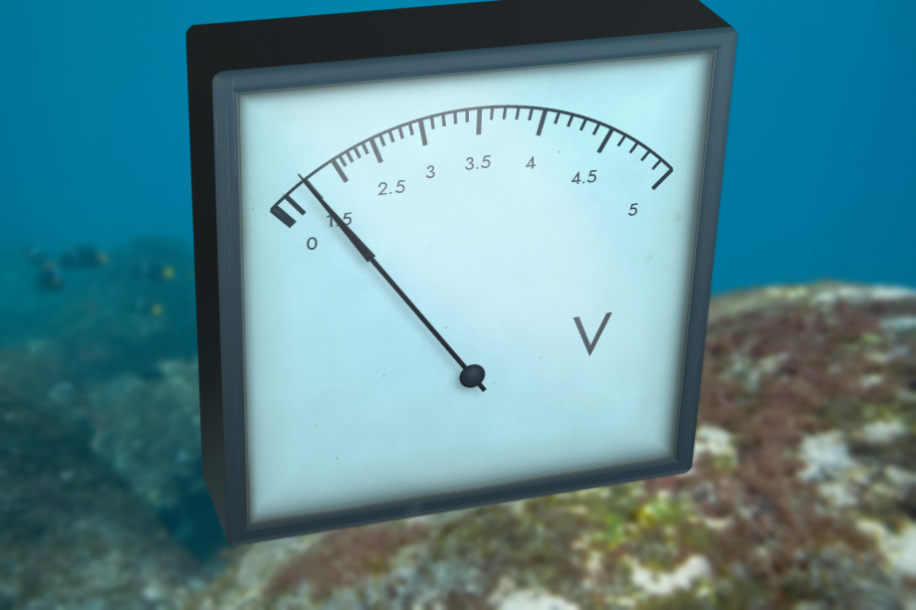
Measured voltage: **1.5** V
